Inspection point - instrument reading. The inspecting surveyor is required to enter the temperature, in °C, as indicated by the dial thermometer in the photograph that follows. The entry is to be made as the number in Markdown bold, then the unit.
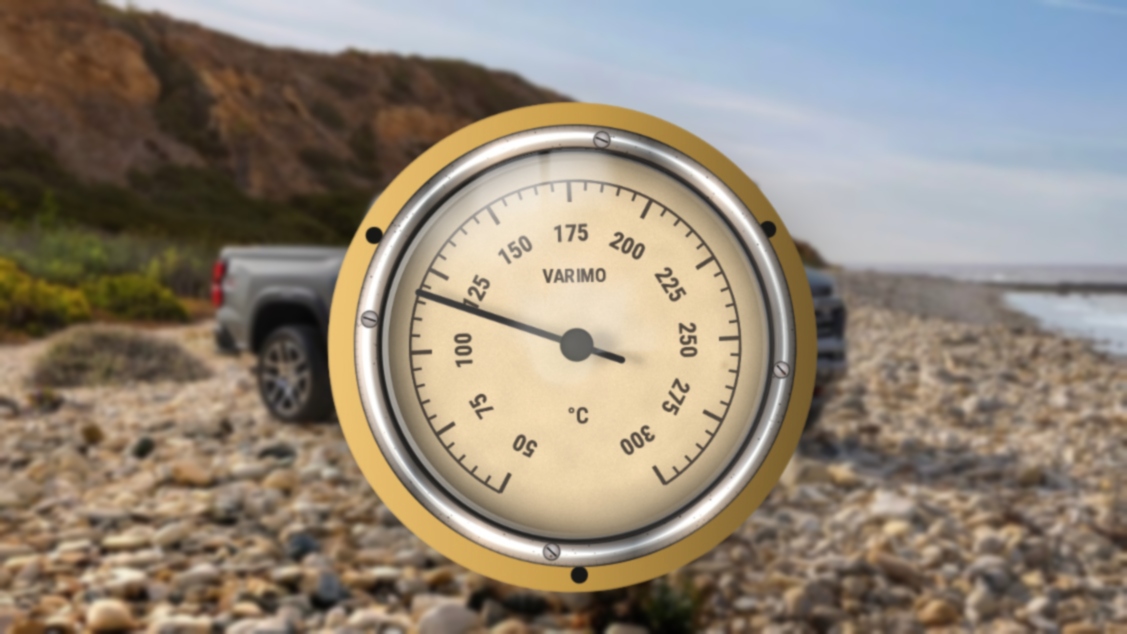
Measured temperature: **117.5** °C
